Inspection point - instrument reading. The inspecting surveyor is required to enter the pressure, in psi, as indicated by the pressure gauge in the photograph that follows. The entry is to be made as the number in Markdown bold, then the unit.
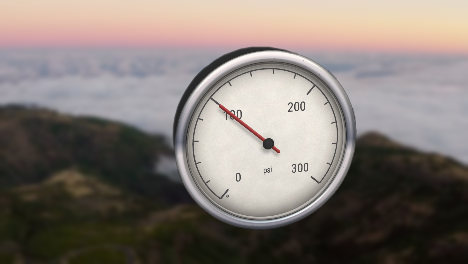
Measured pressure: **100** psi
